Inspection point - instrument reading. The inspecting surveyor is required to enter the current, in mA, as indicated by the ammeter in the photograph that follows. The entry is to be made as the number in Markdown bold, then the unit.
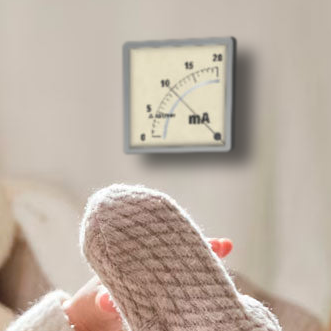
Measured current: **10** mA
